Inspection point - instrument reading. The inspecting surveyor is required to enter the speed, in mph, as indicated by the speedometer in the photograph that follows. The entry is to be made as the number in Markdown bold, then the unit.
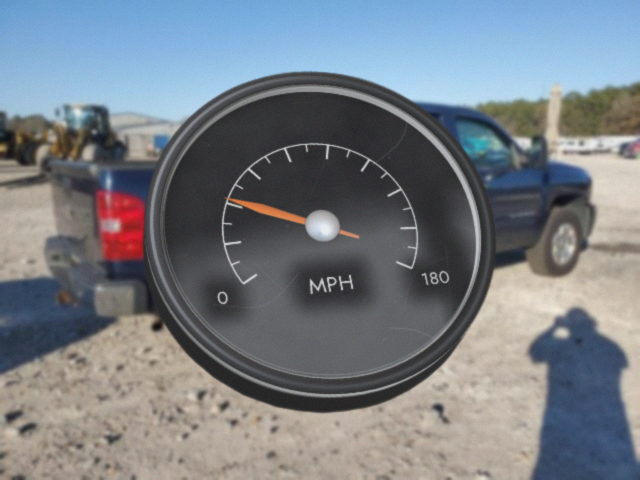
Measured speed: **40** mph
